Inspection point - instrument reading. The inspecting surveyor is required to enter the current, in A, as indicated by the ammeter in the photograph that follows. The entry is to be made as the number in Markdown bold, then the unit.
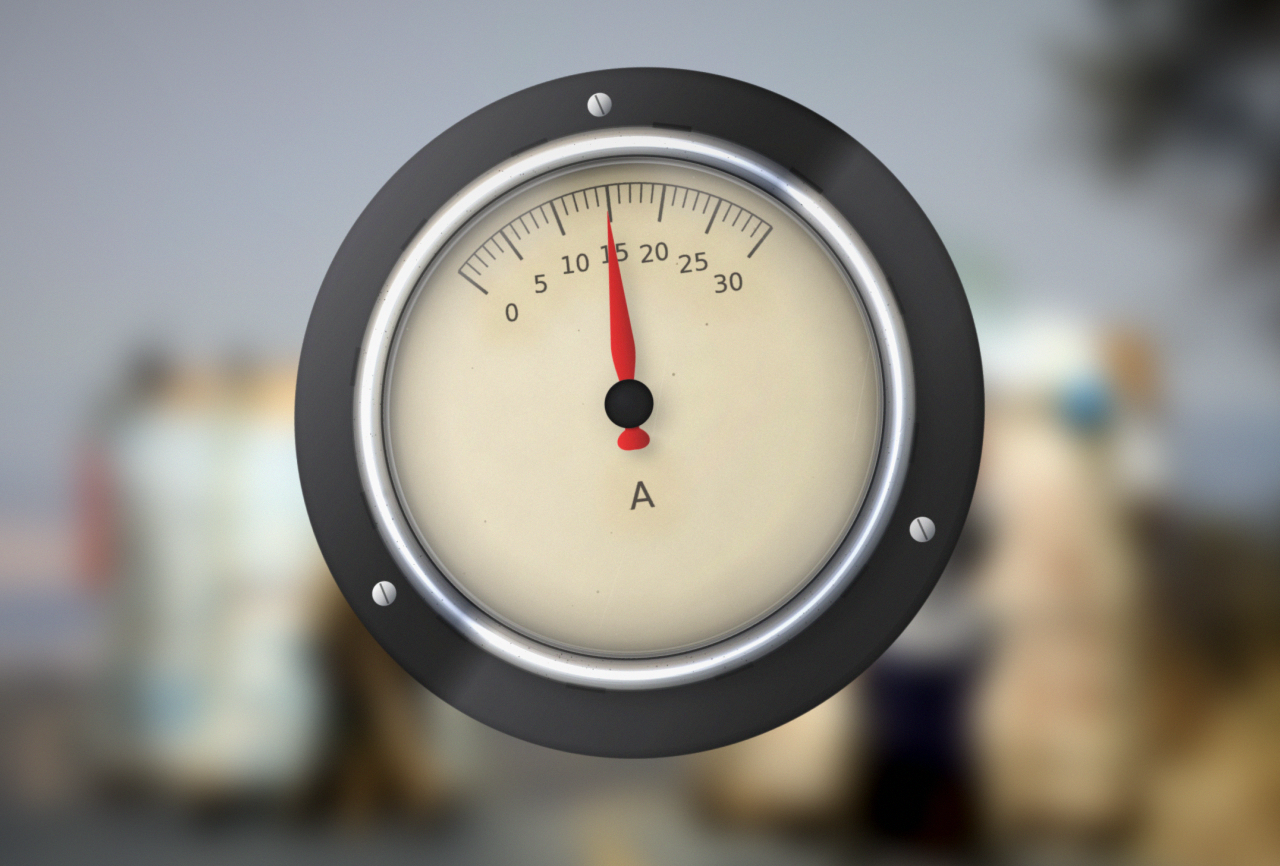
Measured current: **15** A
